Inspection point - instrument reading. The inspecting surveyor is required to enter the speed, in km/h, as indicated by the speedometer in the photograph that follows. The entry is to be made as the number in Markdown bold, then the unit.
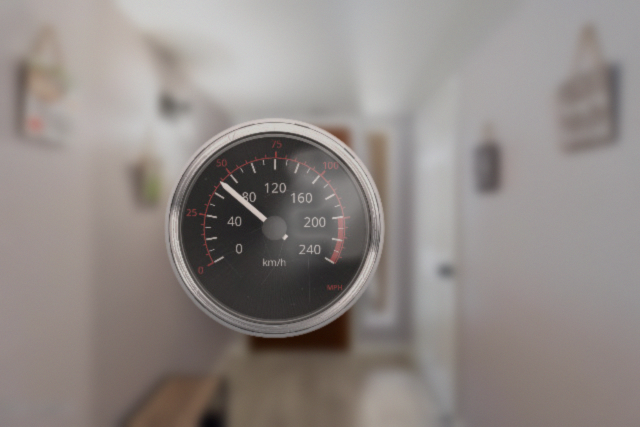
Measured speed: **70** km/h
